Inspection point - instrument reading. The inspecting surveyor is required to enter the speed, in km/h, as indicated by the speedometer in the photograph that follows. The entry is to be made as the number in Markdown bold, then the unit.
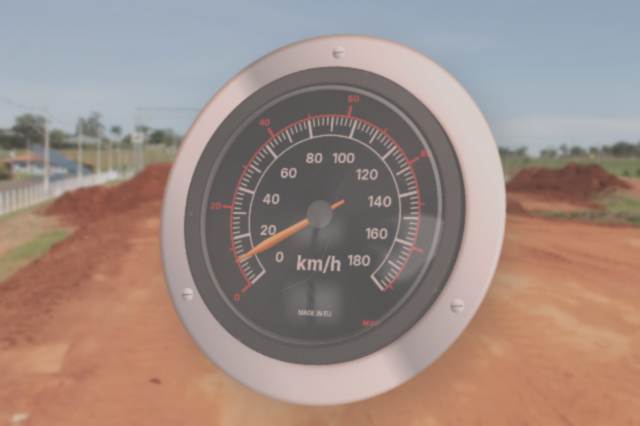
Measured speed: **10** km/h
